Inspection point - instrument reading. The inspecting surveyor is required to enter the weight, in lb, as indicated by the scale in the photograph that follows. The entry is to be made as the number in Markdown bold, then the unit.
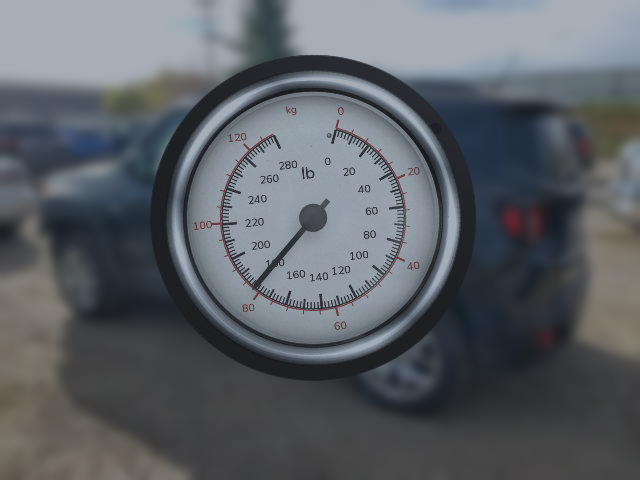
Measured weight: **180** lb
